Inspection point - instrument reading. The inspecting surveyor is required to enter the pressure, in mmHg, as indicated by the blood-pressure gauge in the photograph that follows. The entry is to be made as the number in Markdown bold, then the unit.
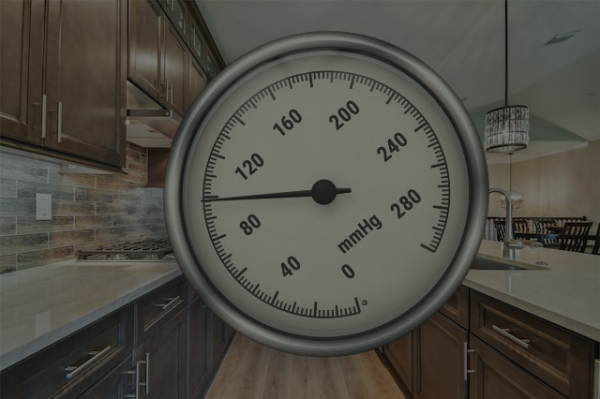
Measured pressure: **98** mmHg
